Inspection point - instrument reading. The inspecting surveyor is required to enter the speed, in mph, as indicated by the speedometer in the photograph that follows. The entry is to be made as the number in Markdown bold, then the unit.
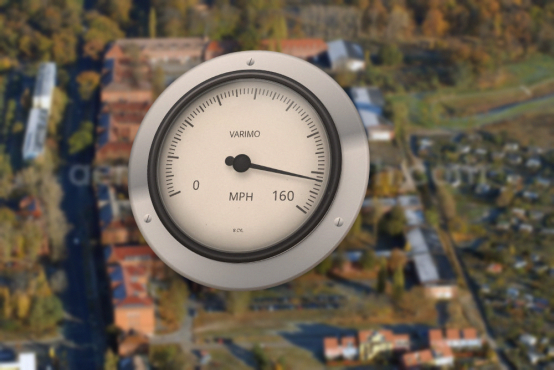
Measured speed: **144** mph
